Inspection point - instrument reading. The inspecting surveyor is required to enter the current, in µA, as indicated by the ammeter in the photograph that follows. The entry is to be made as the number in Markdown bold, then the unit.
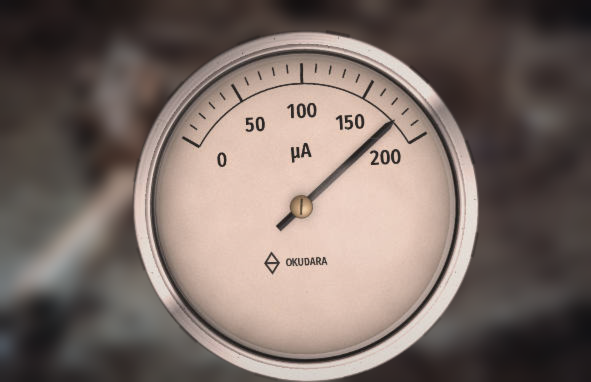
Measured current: **180** µA
